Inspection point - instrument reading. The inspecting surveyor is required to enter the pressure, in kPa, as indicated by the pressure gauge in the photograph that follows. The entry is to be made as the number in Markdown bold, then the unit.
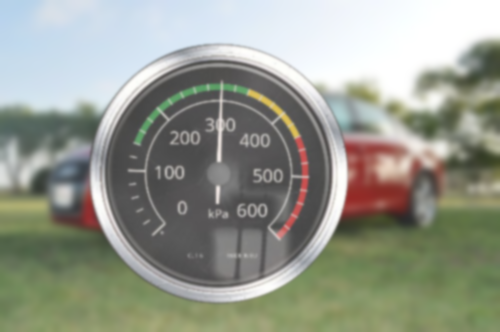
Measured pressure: **300** kPa
